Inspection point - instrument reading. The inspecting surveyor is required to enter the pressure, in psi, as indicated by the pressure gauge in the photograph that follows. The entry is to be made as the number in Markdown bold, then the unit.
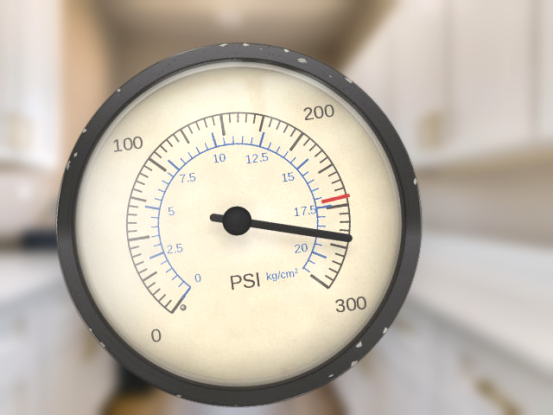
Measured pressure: **270** psi
